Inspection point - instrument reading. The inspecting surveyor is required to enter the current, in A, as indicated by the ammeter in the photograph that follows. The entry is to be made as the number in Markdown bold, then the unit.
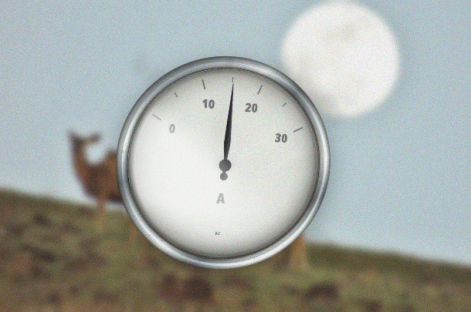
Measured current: **15** A
